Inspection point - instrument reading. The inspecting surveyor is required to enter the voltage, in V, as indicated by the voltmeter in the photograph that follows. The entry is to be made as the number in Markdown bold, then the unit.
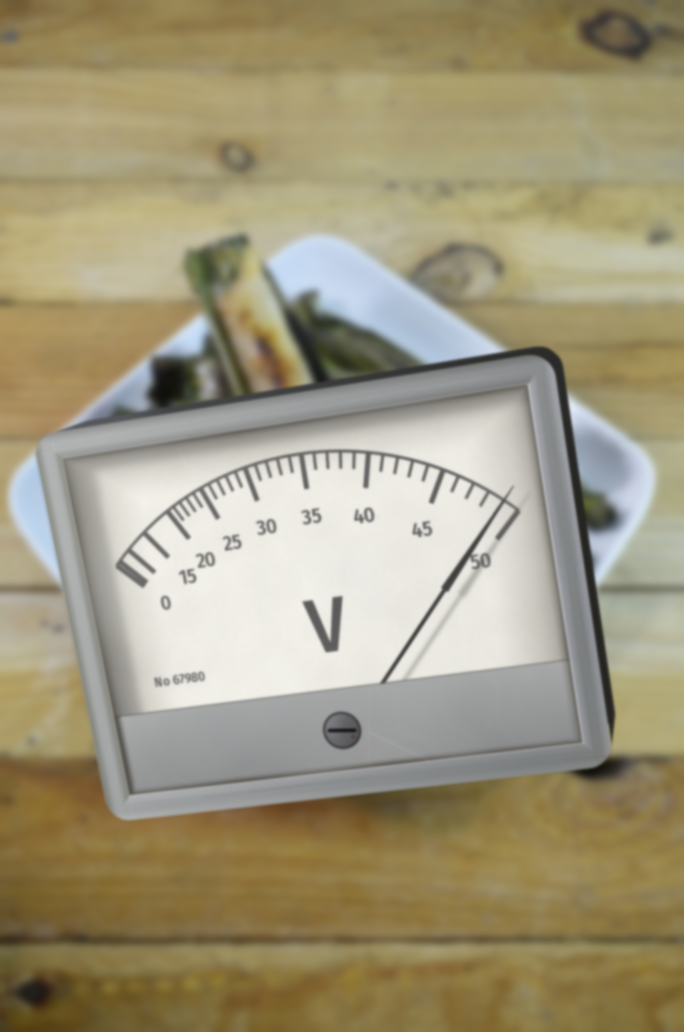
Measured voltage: **49** V
